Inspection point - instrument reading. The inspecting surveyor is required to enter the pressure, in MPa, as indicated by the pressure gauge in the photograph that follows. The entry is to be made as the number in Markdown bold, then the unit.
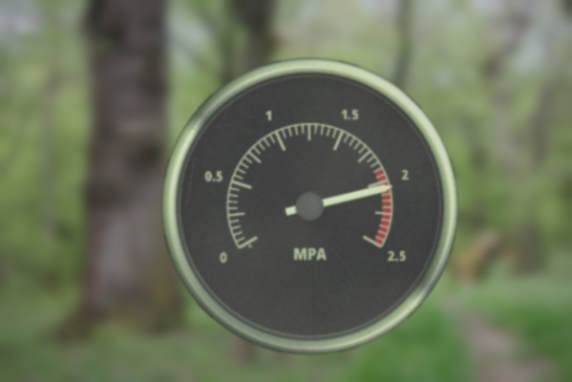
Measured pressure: **2.05** MPa
